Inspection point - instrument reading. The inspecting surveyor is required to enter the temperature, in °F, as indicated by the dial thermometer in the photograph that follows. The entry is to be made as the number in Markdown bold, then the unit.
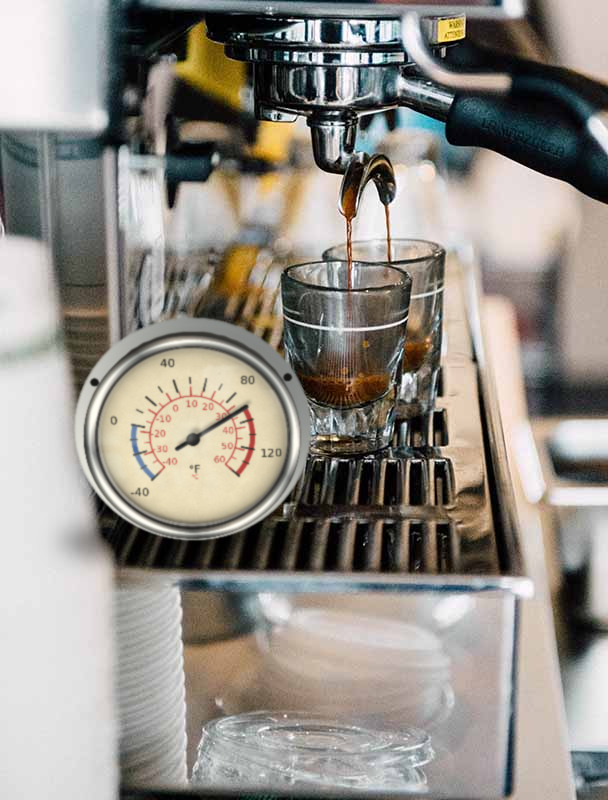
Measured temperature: **90** °F
